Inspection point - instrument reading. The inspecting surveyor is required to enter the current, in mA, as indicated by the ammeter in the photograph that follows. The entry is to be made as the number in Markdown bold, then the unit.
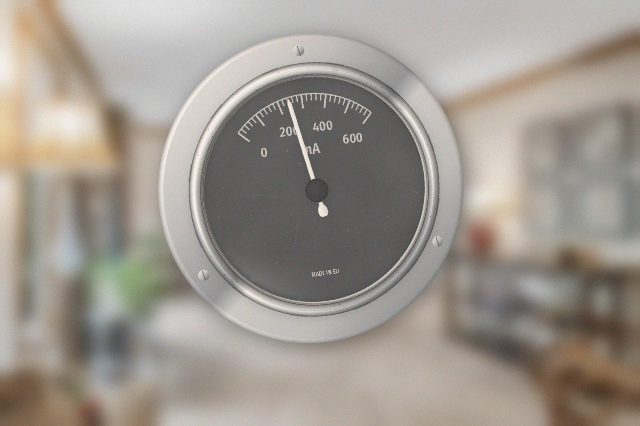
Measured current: **240** mA
